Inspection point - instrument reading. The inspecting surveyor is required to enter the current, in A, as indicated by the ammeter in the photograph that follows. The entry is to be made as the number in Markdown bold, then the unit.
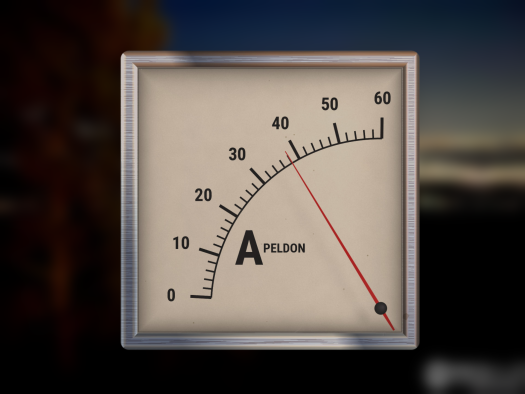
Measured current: **38** A
